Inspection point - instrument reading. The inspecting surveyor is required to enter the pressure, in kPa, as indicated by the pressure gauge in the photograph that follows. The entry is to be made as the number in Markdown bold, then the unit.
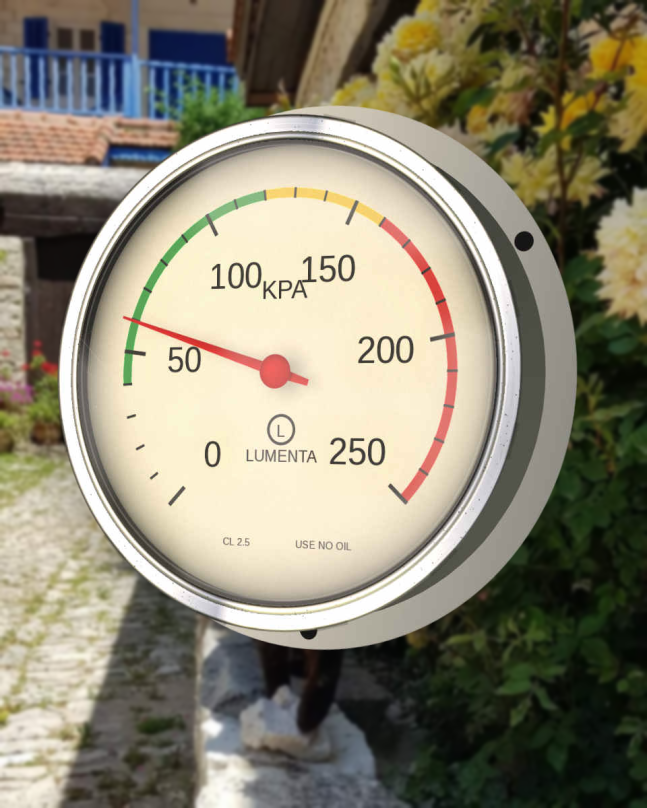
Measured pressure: **60** kPa
